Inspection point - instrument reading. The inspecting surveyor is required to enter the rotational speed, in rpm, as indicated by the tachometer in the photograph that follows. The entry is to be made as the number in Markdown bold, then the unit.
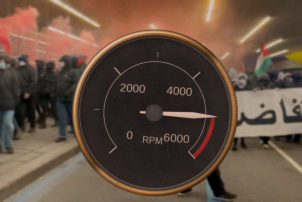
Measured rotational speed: **5000** rpm
